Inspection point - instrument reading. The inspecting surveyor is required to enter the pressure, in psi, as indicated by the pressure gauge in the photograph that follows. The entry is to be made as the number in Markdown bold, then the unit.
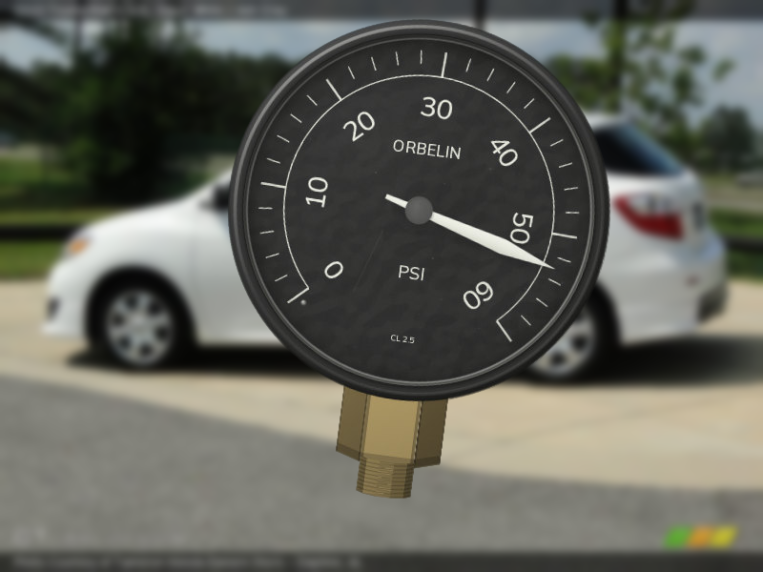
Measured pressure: **53** psi
